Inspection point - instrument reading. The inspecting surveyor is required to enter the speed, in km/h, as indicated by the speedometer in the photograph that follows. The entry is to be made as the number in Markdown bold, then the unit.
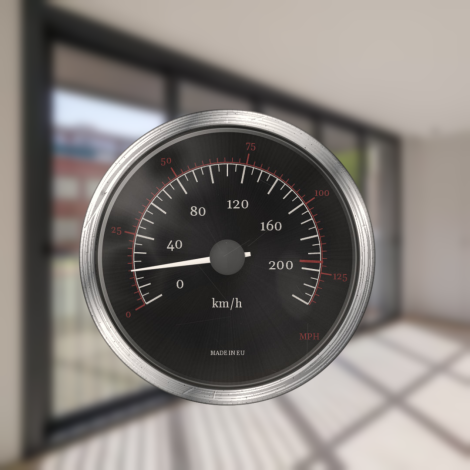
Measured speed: **20** km/h
